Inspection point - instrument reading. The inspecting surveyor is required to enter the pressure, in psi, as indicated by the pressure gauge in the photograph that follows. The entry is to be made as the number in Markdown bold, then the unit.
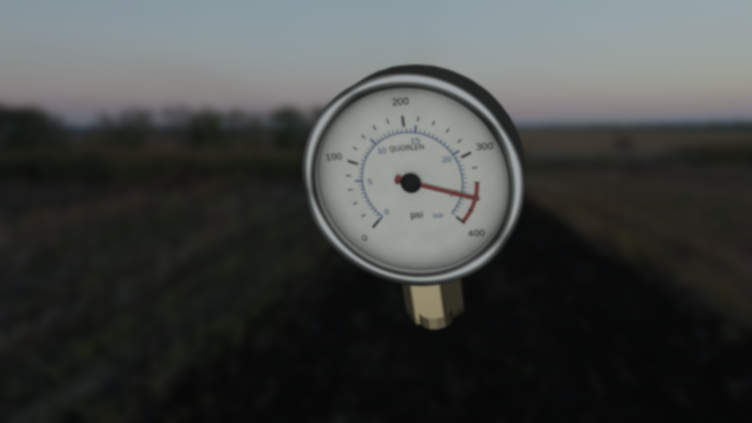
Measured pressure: **360** psi
